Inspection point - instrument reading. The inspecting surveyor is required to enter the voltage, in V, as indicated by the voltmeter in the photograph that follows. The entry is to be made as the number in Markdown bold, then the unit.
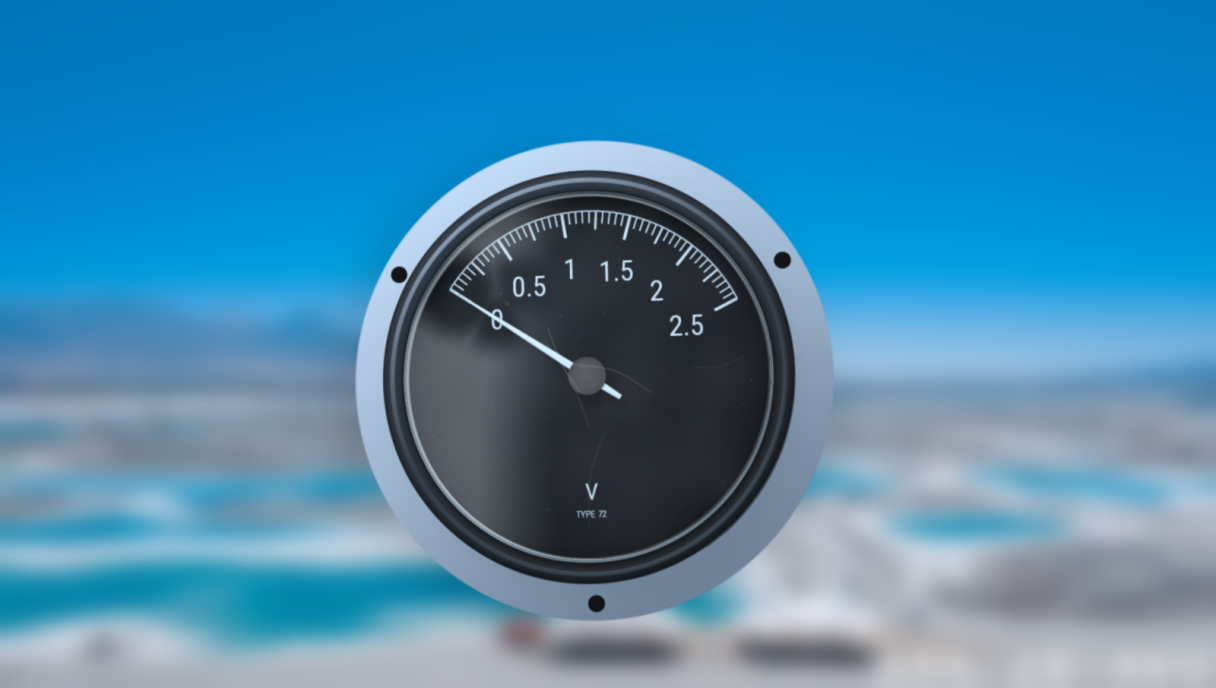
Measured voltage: **0** V
